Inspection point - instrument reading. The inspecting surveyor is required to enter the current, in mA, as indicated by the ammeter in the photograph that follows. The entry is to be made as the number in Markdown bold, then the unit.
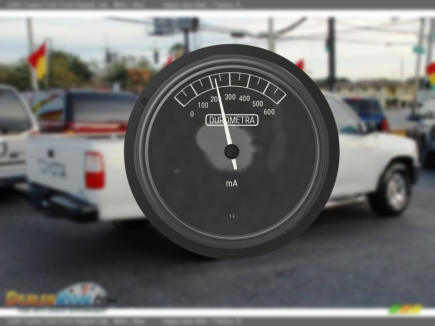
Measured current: **225** mA
